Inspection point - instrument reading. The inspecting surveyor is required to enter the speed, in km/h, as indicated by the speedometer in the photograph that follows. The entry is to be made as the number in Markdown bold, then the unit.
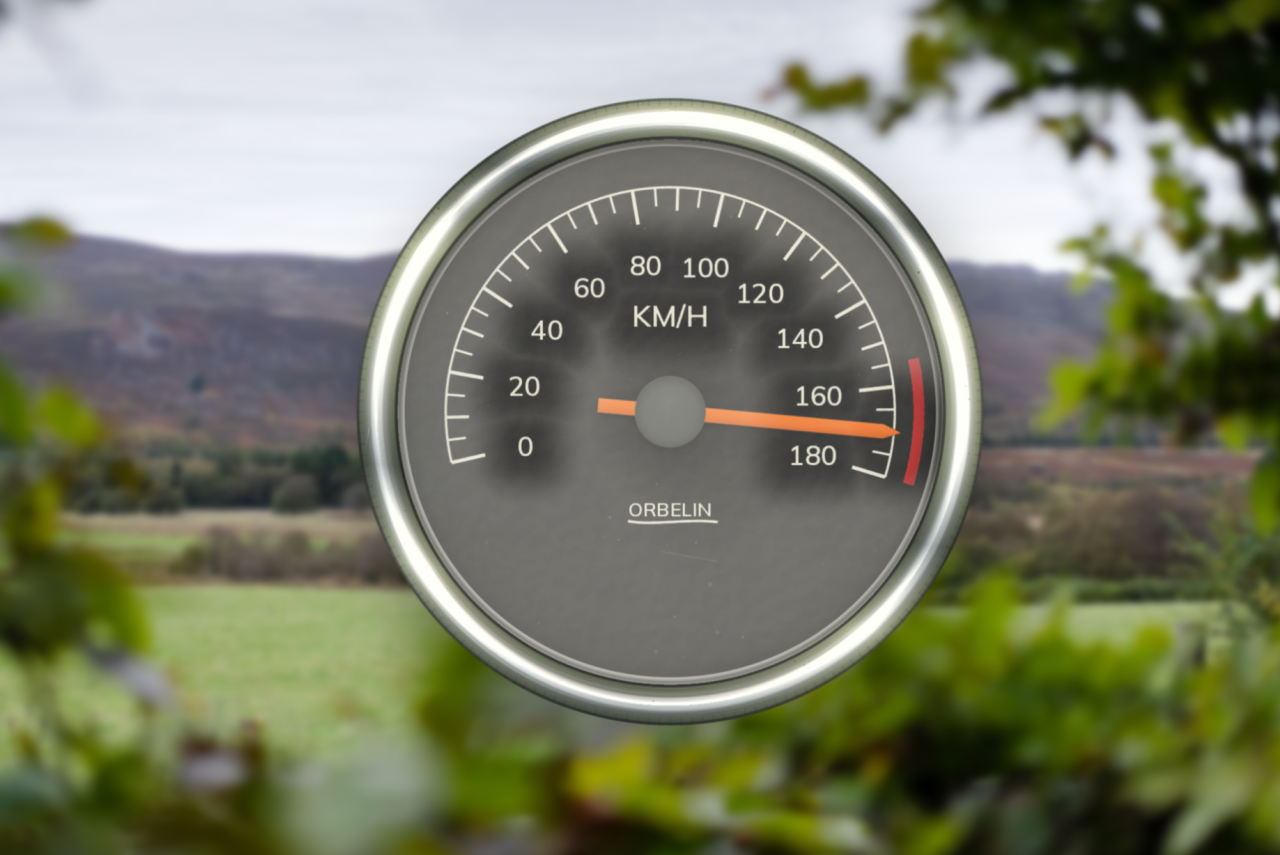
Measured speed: **170** km/h
